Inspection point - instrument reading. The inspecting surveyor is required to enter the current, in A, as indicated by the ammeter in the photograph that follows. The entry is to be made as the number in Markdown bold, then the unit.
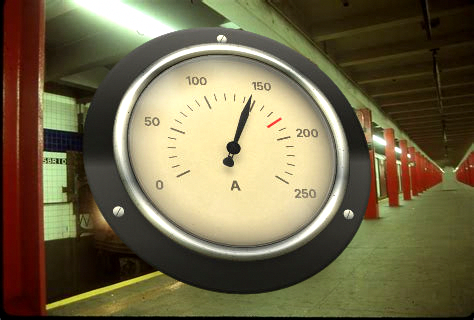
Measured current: **145** A
